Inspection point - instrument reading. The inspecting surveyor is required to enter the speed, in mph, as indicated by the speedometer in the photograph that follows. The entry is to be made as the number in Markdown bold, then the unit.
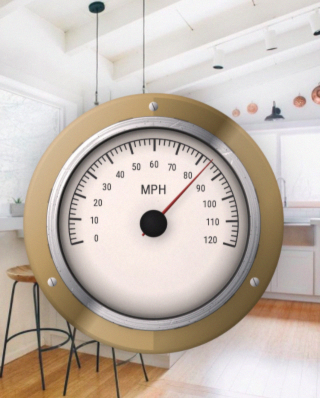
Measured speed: **84** mph
